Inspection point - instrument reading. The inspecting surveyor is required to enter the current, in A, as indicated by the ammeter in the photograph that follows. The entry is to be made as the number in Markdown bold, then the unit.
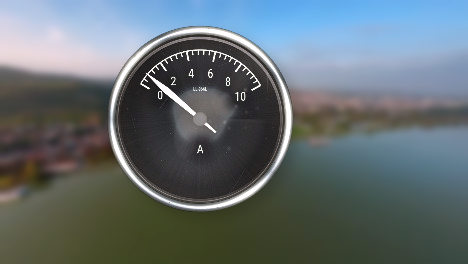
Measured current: **0.8** A
